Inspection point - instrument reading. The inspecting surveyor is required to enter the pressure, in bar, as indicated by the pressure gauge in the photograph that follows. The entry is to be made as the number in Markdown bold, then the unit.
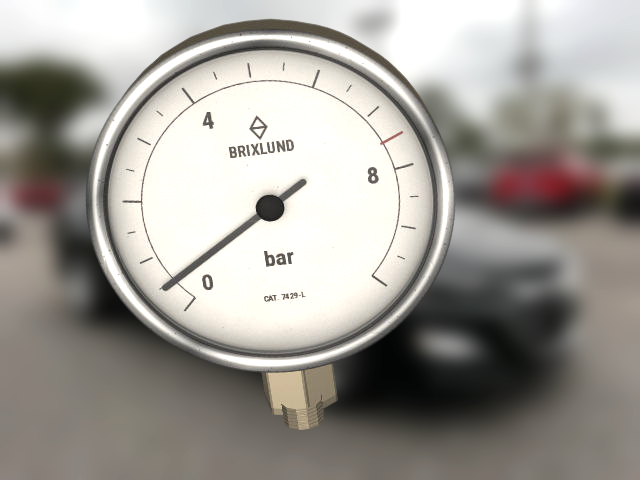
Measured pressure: **0.5** bar
